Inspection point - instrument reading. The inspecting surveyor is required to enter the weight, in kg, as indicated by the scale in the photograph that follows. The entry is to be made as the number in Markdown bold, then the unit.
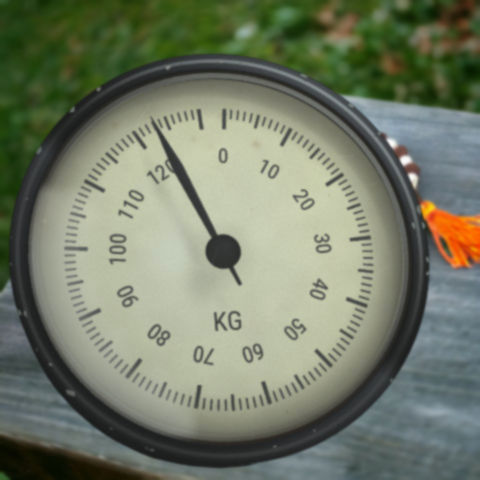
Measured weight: **123** kg
